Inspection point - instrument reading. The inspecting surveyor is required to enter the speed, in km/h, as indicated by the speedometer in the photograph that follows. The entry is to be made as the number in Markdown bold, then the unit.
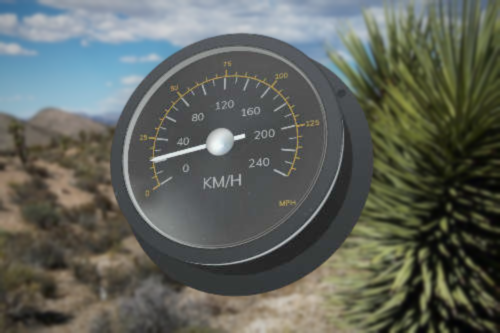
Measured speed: **20** km/h
